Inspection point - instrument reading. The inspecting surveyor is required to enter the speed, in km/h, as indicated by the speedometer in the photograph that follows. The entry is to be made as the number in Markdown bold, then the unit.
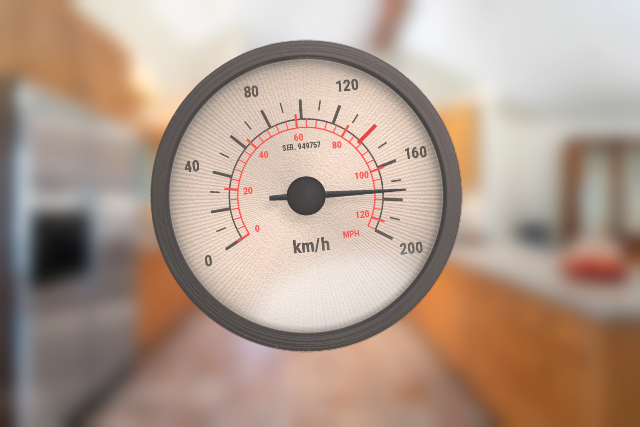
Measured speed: **175** km/h
